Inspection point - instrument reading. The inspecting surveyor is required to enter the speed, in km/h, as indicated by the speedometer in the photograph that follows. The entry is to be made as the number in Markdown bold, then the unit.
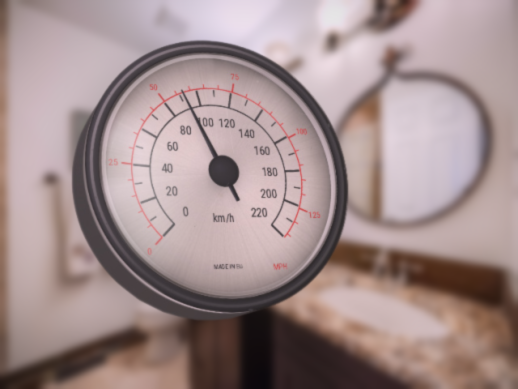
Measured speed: **90** km/h
